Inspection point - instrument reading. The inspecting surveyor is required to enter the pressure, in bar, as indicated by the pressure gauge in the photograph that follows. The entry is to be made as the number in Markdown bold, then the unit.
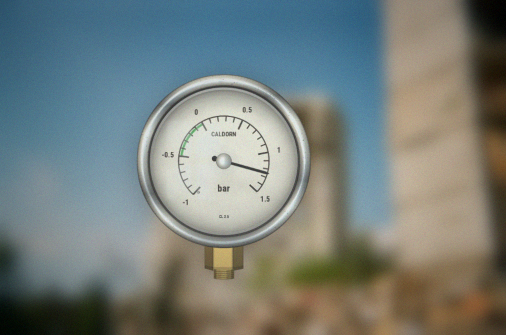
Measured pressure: **1.25** bar
